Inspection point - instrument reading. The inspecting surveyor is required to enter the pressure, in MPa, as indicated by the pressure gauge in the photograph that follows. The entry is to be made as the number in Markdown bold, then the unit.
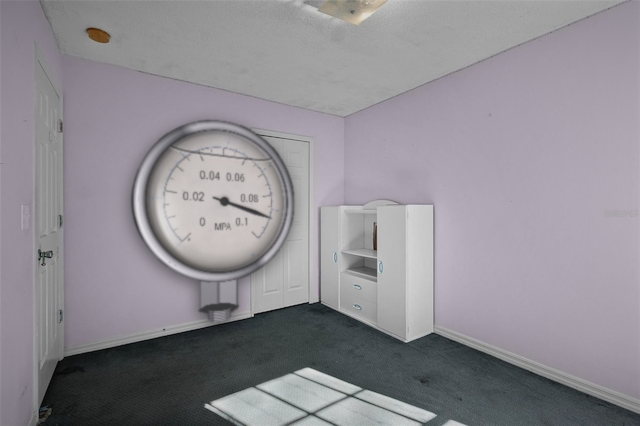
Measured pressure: **0.09** MPa
